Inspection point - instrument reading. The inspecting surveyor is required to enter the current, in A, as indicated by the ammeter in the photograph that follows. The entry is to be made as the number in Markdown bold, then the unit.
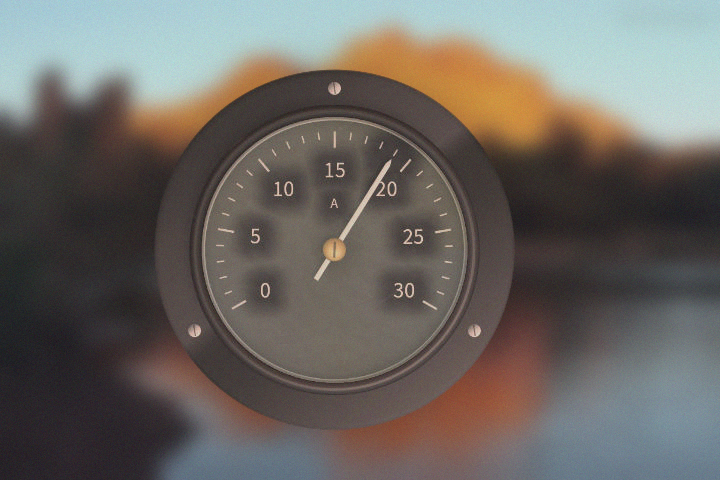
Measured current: **19** A
